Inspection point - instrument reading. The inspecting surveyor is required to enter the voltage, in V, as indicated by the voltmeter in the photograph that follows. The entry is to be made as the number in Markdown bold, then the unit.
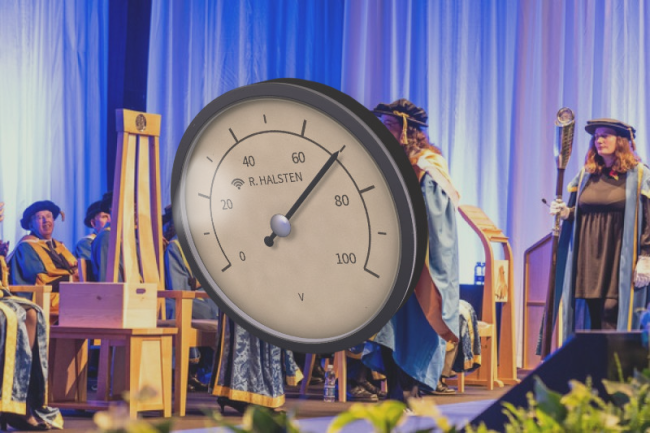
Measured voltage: **70** V
